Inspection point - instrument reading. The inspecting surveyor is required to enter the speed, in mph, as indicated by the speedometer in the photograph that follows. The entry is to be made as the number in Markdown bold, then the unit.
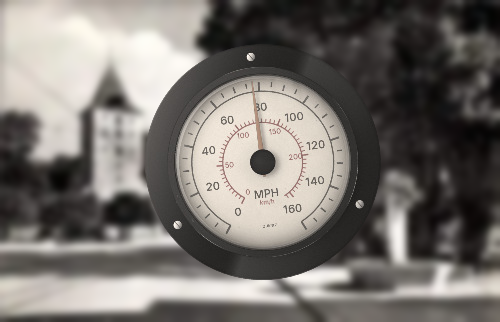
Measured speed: **77.5** mph
